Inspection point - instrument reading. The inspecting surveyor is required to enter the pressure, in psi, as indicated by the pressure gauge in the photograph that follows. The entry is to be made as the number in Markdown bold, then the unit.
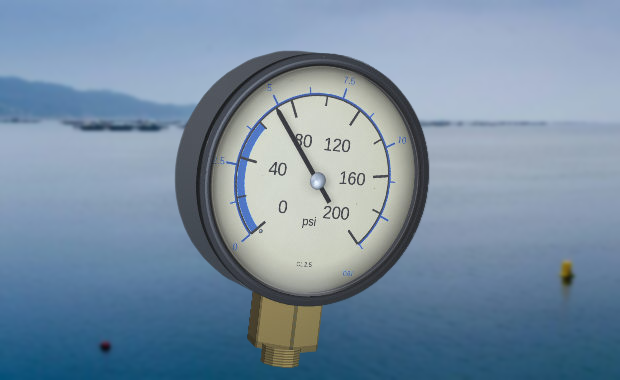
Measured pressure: **70** psi
